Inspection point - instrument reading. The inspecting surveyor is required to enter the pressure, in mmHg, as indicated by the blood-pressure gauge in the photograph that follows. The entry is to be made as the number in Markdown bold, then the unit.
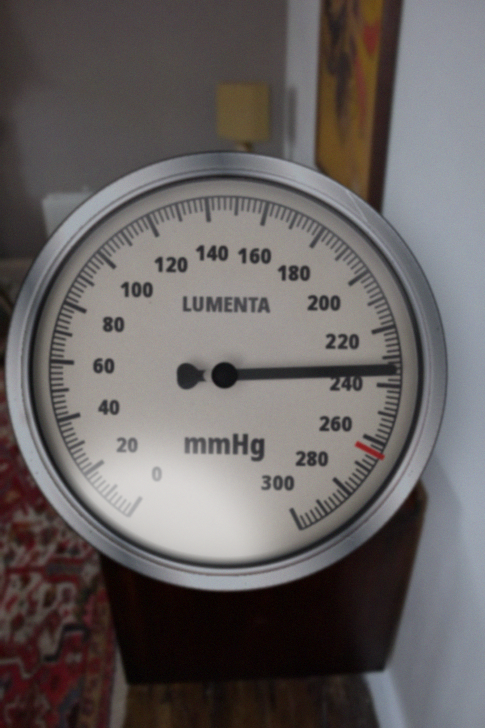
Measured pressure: **234** mmHg
